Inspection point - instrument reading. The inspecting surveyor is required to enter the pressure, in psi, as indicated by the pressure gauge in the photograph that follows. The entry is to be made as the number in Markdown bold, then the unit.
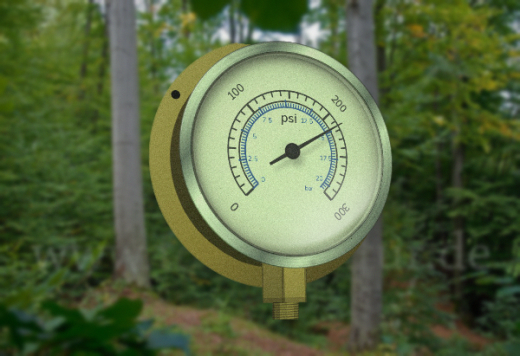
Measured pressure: **215** psi
